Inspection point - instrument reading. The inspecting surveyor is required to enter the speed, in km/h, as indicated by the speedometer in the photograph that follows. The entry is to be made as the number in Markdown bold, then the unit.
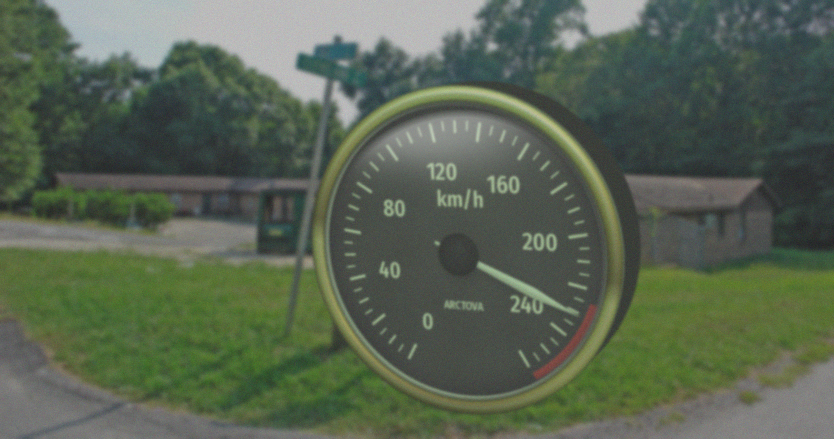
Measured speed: **230** km/h
